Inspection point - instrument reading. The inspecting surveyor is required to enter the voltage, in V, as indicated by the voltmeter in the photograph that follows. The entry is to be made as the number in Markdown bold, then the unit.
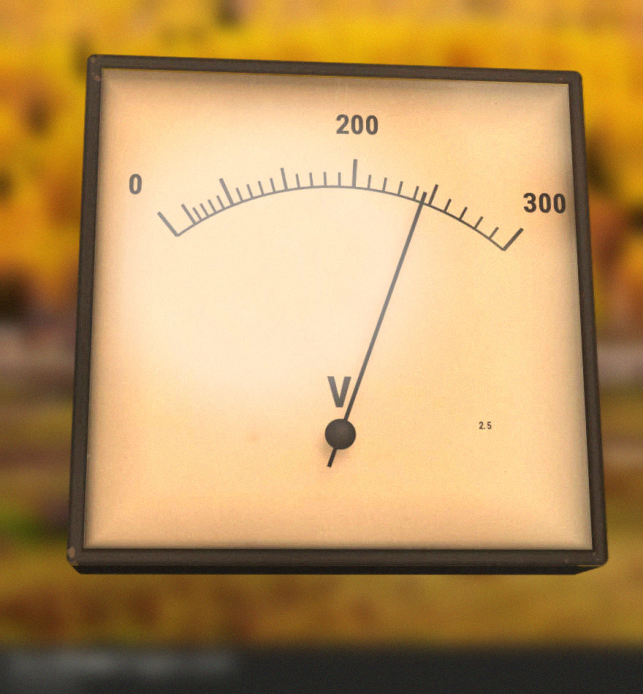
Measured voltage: **245** V
